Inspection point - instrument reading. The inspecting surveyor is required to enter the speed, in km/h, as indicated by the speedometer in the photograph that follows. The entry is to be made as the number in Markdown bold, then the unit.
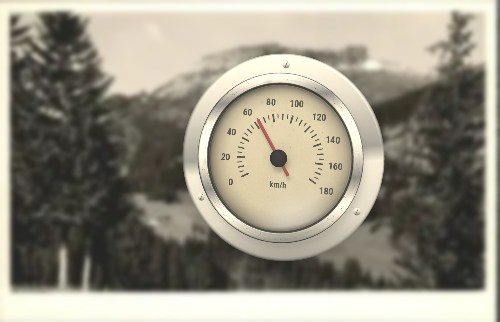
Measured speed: **65** km/h
